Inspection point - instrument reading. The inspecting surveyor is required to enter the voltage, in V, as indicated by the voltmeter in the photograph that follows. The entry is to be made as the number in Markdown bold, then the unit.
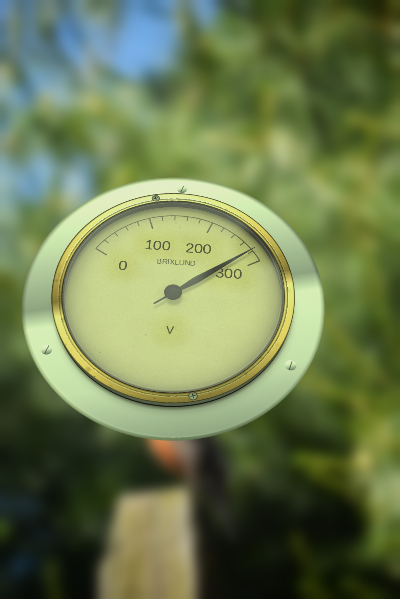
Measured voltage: **280** V
